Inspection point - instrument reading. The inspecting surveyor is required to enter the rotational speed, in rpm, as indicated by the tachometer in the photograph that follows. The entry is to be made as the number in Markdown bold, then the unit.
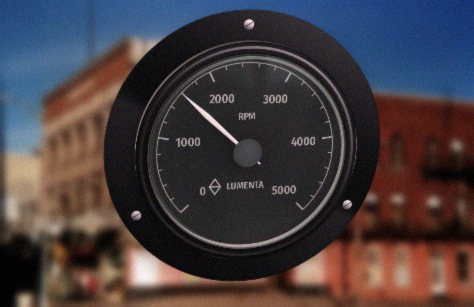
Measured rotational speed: **1600** rpm
